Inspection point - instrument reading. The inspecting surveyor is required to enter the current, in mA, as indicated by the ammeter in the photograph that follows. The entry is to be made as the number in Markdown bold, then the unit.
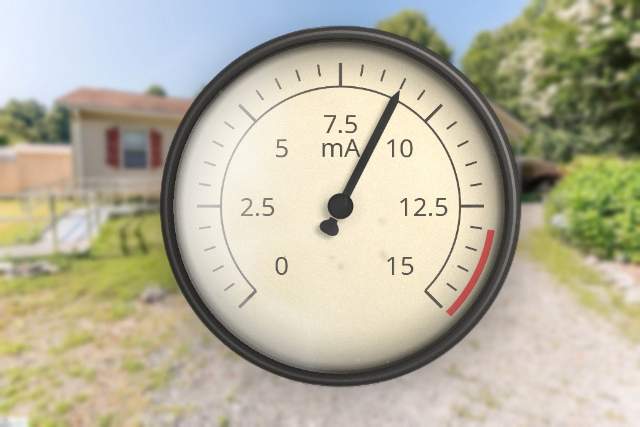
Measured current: **9** mA
